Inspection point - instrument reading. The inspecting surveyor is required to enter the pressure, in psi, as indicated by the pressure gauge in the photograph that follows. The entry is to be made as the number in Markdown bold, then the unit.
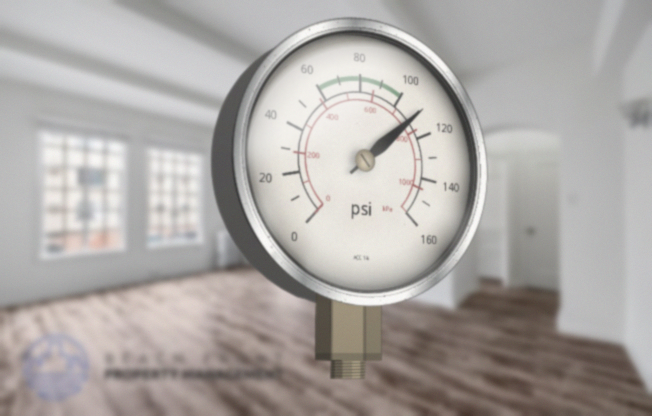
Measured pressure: **110** psi
